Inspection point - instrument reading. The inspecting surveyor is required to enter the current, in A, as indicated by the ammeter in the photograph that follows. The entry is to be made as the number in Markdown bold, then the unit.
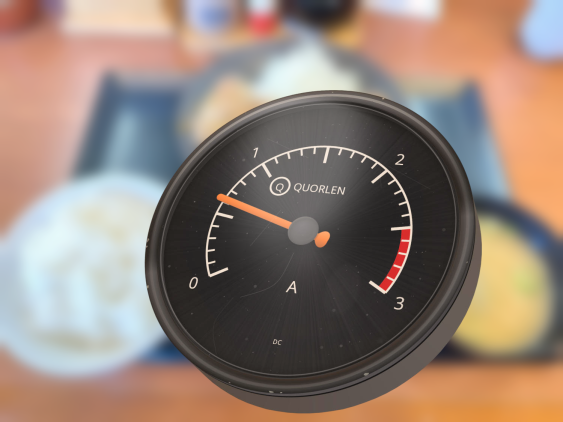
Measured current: **0.6** A
